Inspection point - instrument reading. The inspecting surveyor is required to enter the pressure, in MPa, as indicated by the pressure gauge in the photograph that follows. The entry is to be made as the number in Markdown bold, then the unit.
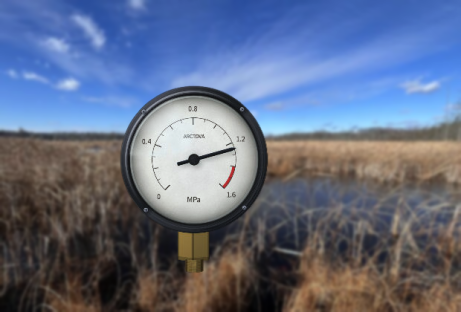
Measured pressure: **1.25** MPa
